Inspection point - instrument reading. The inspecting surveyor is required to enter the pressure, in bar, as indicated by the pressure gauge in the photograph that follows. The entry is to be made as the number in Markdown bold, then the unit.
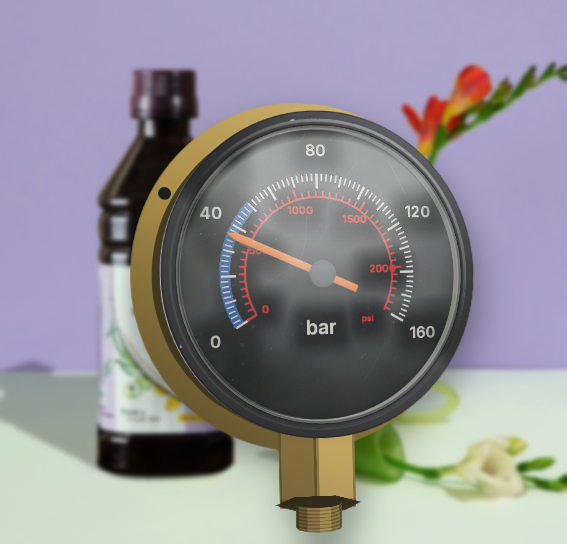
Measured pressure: **36** bar
